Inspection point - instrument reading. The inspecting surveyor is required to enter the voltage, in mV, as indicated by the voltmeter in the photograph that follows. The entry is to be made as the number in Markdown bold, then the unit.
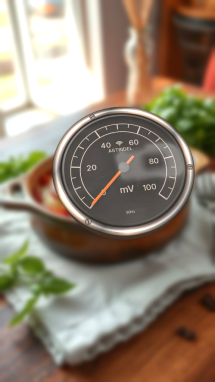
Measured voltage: **0** mV
